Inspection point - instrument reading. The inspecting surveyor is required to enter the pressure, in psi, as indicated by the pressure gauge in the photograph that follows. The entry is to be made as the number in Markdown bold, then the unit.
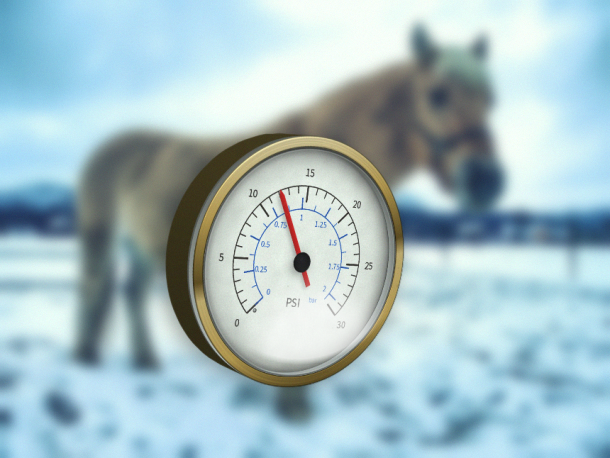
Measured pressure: **12** psi
